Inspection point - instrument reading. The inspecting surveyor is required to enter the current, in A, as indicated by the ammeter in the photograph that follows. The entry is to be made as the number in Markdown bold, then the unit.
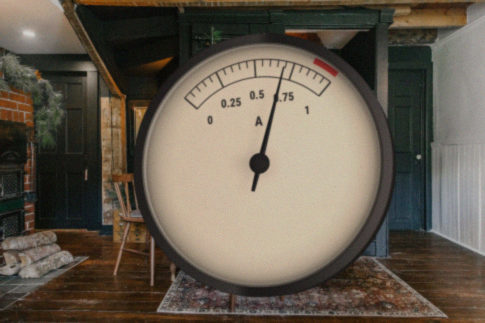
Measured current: **0.7** A
